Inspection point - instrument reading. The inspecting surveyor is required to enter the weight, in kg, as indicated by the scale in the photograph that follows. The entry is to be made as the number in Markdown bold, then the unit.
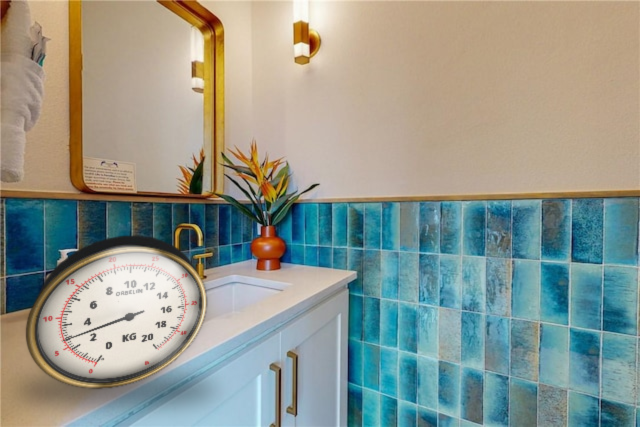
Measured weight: **3** kg
